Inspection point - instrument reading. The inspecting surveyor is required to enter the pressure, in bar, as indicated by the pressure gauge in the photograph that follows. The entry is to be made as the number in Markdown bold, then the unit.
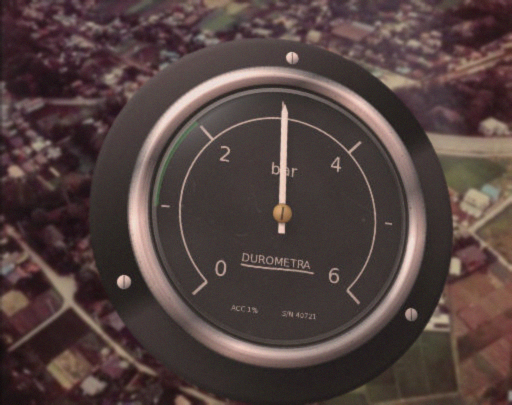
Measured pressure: **3** bar
